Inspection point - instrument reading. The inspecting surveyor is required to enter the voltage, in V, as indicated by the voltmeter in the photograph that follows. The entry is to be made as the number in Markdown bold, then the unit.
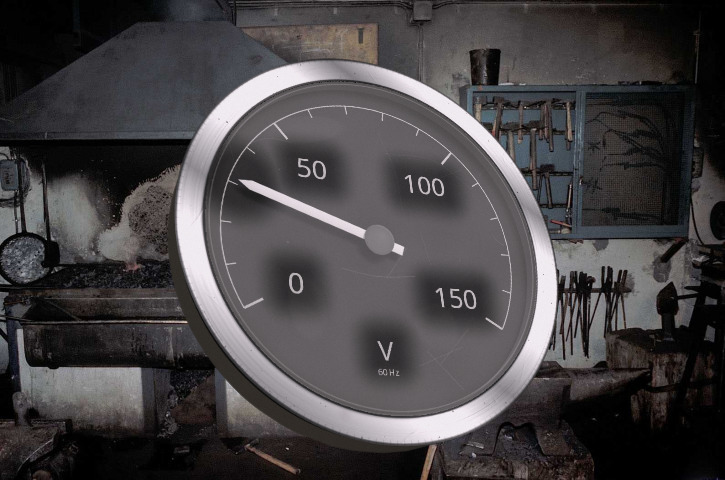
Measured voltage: **30** V
